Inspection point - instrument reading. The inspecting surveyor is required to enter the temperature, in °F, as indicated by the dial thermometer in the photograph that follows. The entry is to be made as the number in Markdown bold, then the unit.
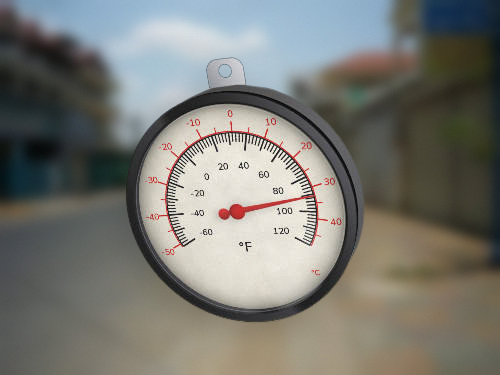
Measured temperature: **90** °F
